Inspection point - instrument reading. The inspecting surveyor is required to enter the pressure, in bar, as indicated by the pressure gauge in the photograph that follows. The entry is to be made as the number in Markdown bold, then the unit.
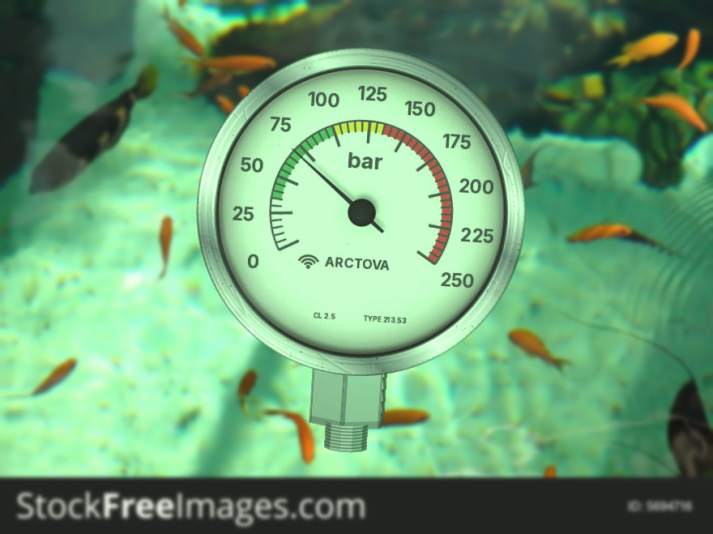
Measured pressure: **70** bar
